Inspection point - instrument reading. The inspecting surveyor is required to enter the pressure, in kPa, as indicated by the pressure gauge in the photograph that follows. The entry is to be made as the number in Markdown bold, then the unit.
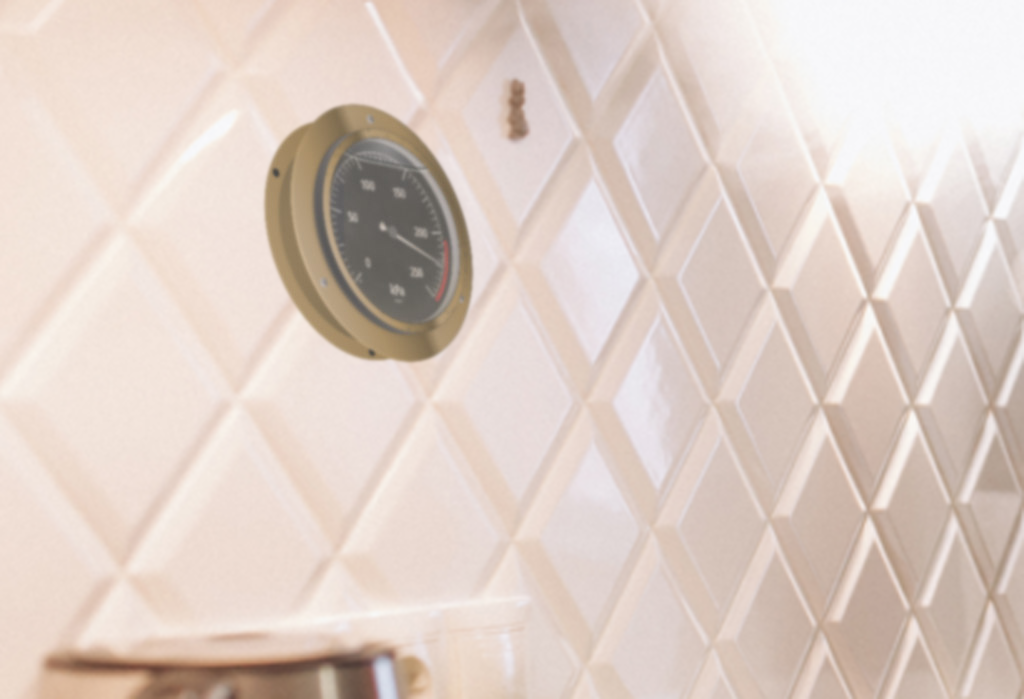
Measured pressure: **225** kPa
